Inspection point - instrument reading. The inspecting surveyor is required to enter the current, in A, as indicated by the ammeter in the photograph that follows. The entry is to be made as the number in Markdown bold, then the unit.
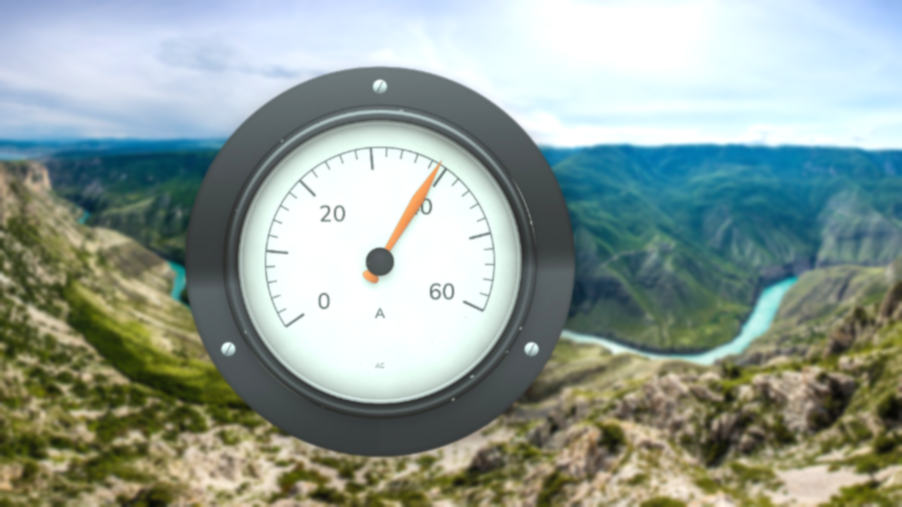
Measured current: **39** A
